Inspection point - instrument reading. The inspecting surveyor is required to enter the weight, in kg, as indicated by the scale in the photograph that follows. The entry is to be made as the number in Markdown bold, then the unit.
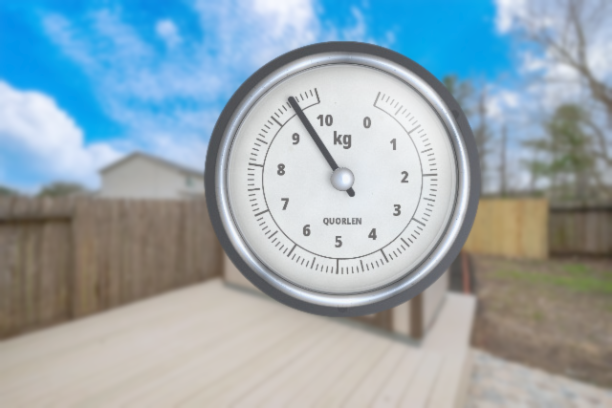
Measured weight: **9.5** kg
